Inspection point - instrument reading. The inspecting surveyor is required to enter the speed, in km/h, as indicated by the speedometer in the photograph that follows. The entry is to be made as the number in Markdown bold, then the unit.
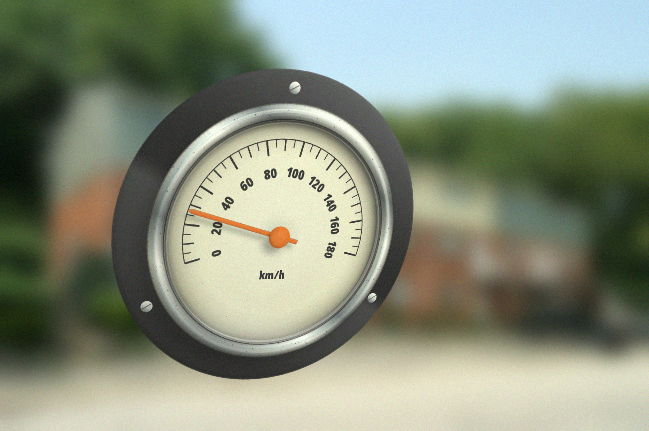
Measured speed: **27.5** km/h
